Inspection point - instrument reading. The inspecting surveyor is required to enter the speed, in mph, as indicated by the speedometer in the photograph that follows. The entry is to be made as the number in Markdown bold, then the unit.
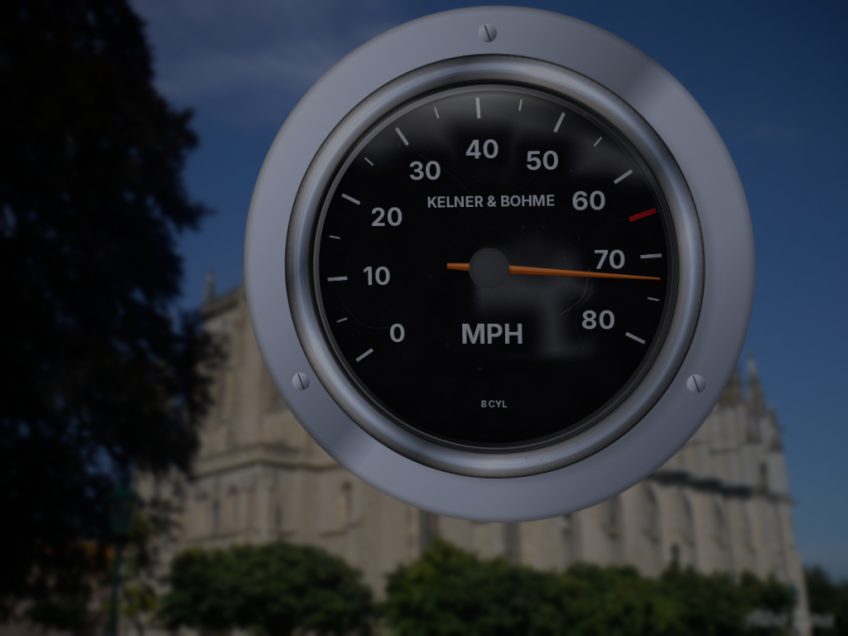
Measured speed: **72.5** mph
